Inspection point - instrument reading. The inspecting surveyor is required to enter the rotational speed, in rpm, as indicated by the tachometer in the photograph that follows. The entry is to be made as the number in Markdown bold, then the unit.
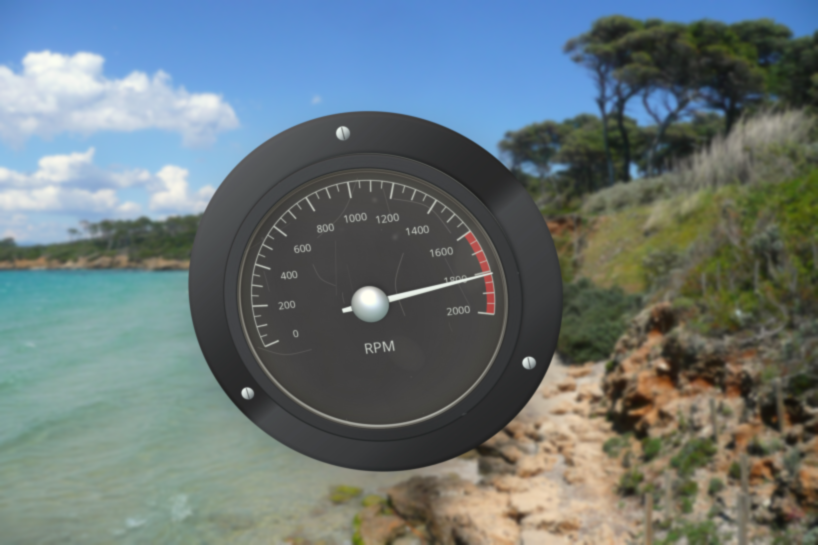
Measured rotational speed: **1800** rpm
